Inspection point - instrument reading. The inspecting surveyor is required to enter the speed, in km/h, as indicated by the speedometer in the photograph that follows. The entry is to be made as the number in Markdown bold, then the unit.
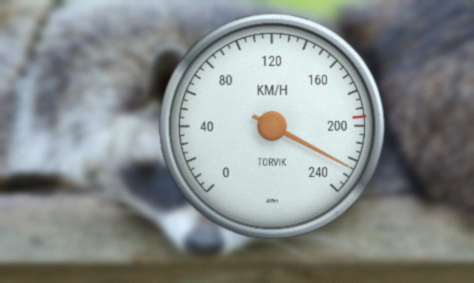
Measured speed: **225** km/h
